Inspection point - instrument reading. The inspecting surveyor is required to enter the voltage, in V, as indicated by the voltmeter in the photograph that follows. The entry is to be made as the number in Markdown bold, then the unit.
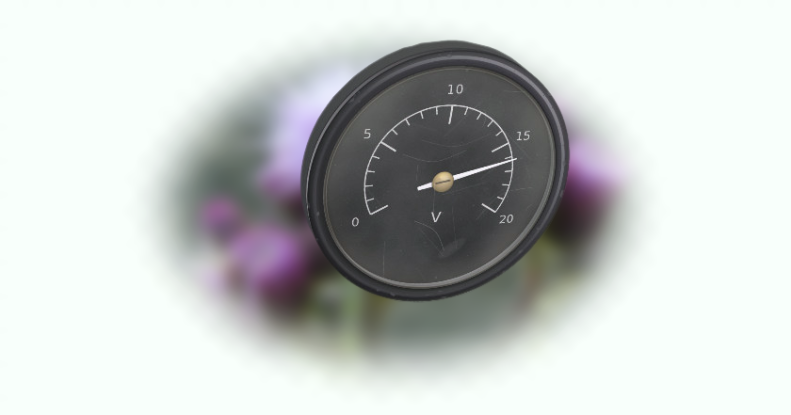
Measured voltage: **16** V
